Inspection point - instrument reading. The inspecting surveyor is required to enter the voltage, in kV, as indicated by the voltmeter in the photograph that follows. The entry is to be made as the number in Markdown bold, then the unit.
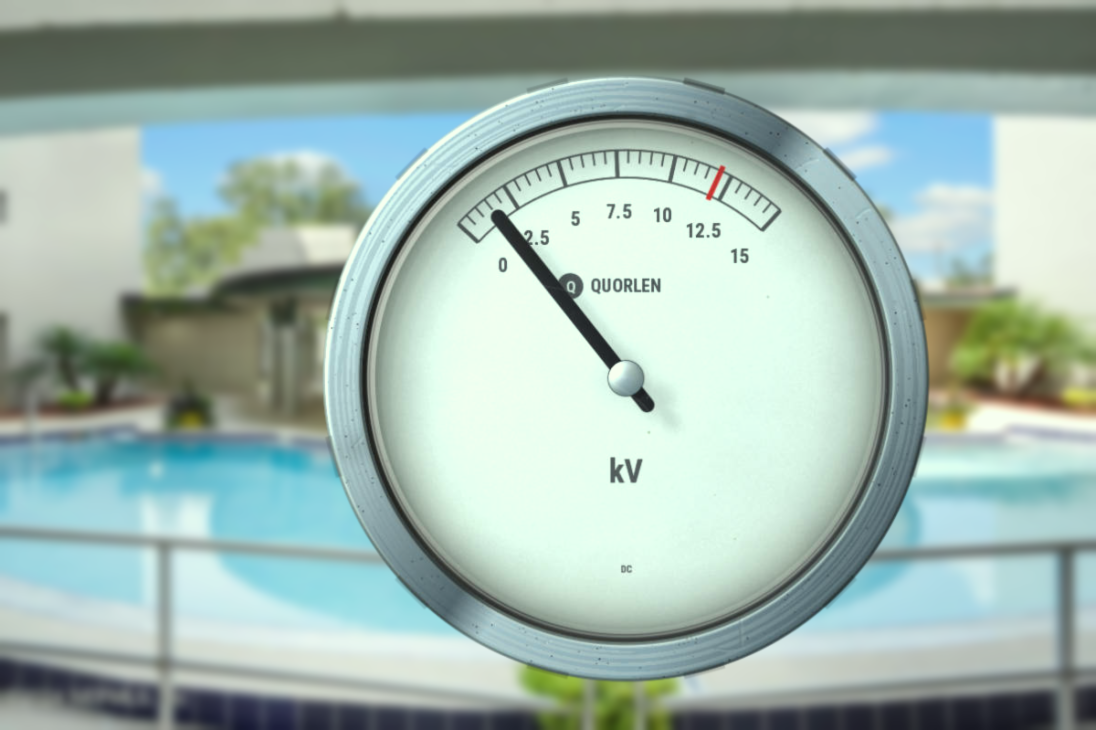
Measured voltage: **1.5** kV
